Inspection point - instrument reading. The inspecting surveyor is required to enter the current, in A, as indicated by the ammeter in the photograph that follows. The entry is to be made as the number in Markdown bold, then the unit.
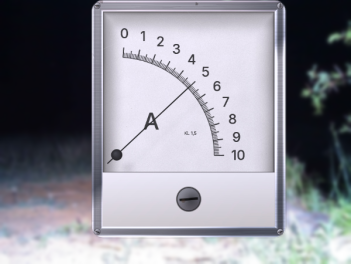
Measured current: **5** A
